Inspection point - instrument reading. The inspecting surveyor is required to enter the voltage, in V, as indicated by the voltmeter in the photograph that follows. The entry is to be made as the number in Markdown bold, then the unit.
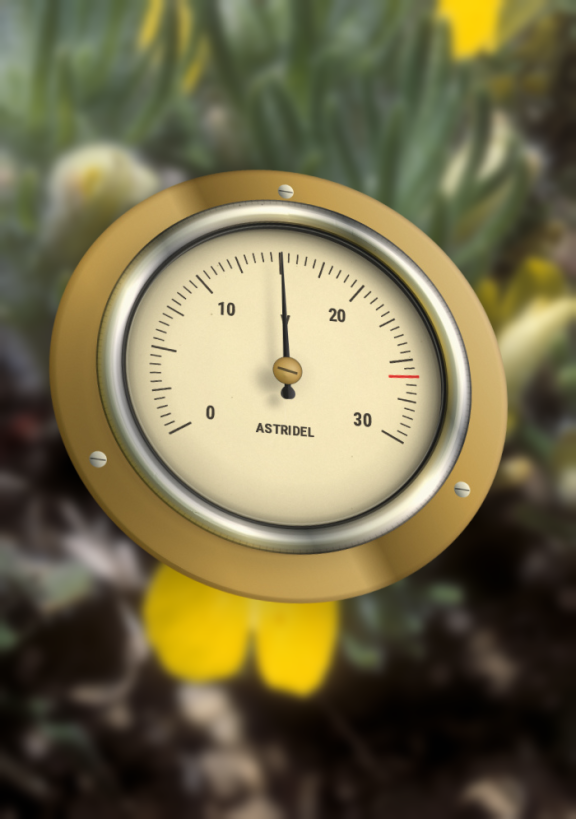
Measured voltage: **15** V
